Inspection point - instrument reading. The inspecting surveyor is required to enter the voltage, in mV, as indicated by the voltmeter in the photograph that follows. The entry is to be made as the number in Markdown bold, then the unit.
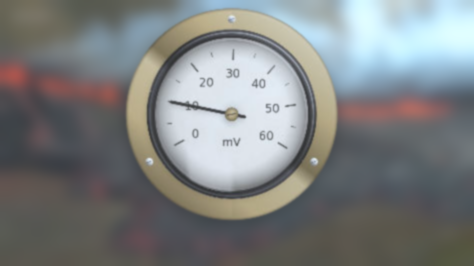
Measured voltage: **10** mV
